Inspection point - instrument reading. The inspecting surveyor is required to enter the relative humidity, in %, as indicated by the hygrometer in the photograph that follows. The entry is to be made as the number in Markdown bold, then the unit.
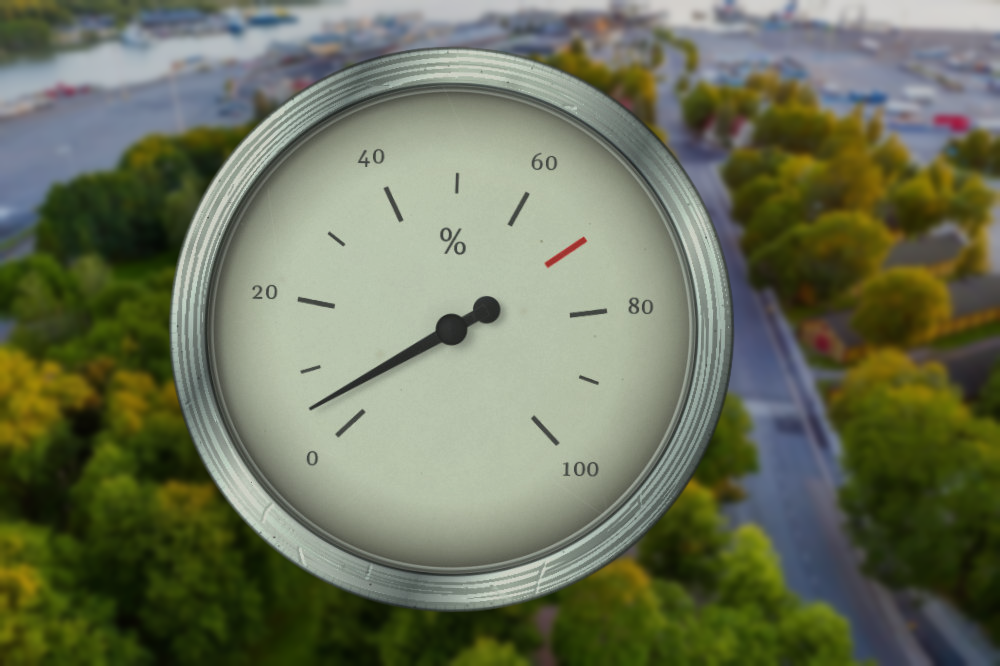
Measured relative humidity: **5** %
